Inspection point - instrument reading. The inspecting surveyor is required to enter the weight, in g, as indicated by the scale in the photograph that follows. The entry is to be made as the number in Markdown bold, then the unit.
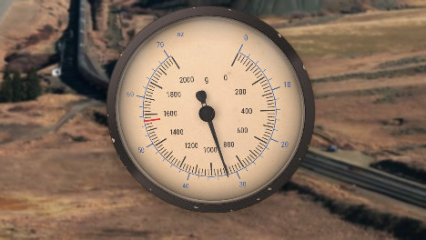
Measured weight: **900** g
